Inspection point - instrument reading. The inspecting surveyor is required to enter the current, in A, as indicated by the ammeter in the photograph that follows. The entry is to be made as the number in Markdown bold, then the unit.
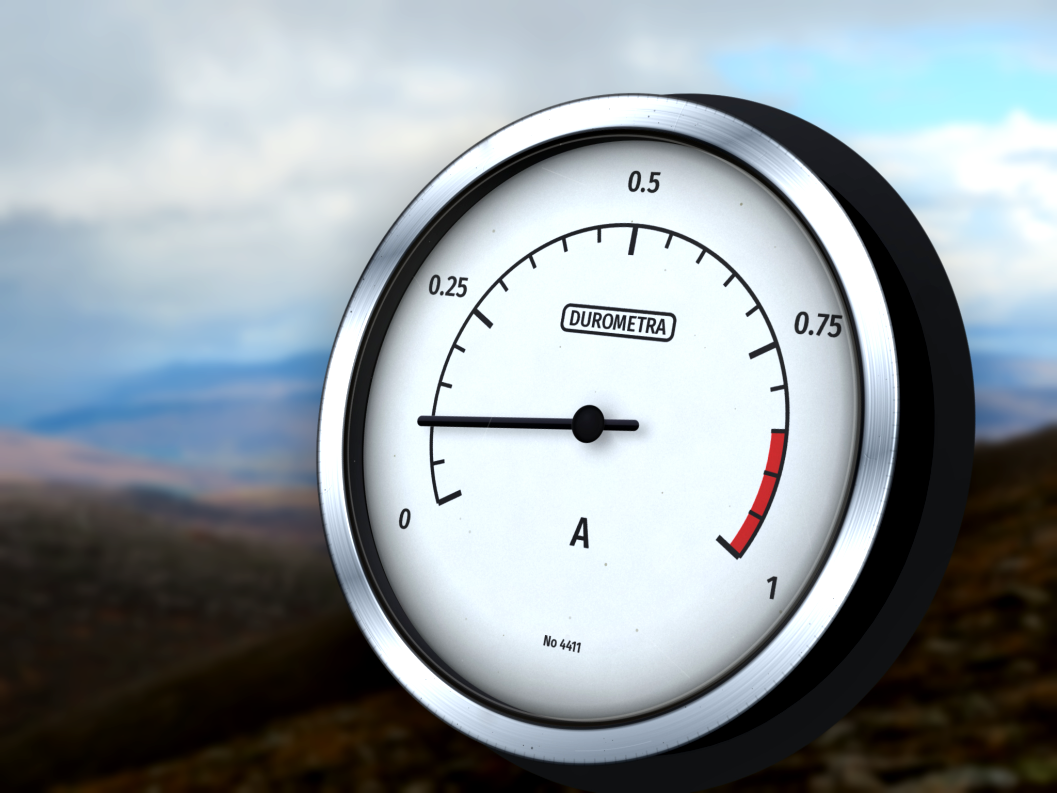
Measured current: **0.1** A
